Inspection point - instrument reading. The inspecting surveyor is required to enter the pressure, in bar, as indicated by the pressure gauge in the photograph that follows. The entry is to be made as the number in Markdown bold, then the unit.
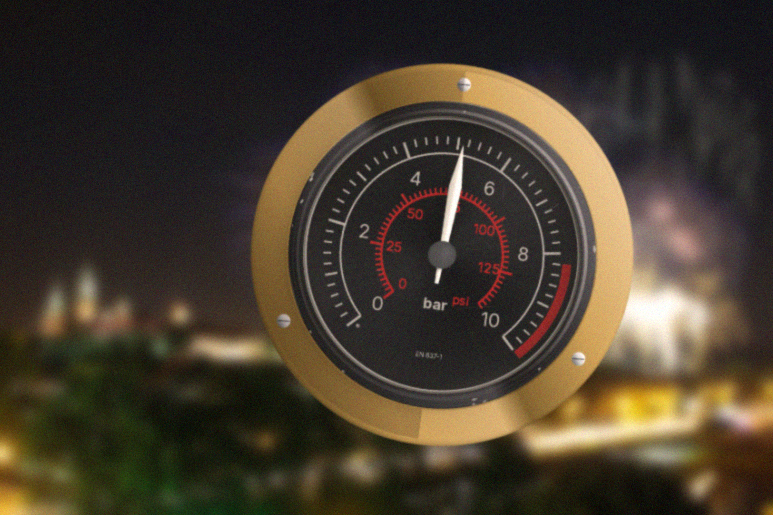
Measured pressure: **5.1** bar
